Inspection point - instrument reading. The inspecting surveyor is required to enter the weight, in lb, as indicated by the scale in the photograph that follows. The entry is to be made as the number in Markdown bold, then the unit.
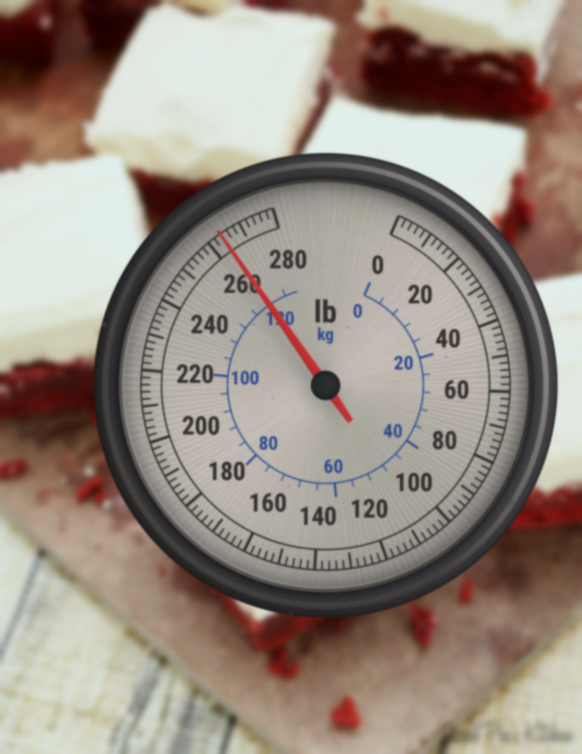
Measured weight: **264** lb
